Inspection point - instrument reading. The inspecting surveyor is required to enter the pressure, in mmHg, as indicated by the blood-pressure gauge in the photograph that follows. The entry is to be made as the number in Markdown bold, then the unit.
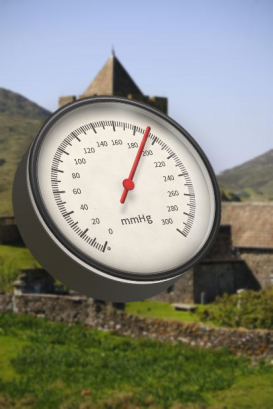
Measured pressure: **190** mmHg
